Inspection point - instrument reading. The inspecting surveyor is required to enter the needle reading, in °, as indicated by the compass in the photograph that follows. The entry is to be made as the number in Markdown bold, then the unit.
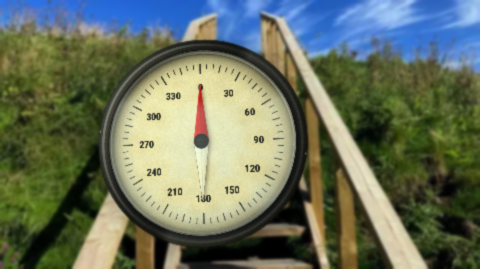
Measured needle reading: **0** °
